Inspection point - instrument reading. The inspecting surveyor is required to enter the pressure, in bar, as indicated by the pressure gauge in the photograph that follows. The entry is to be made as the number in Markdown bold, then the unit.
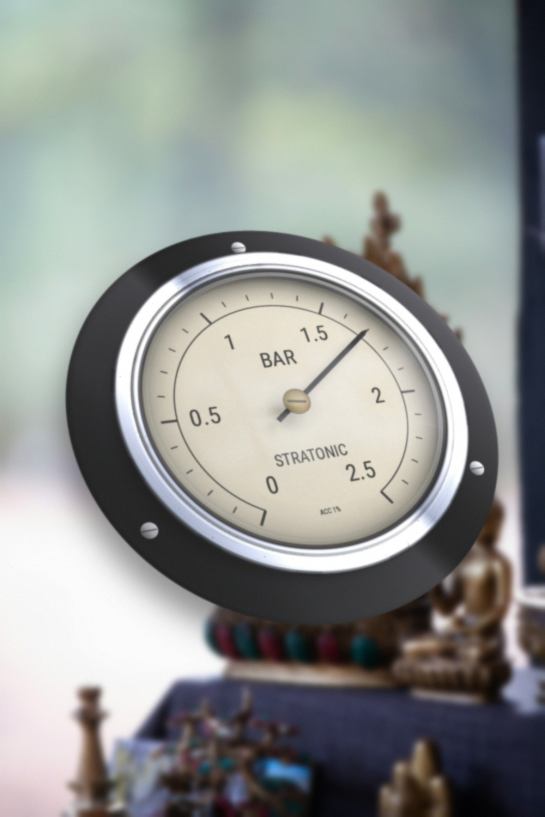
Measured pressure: **1.7** bar
